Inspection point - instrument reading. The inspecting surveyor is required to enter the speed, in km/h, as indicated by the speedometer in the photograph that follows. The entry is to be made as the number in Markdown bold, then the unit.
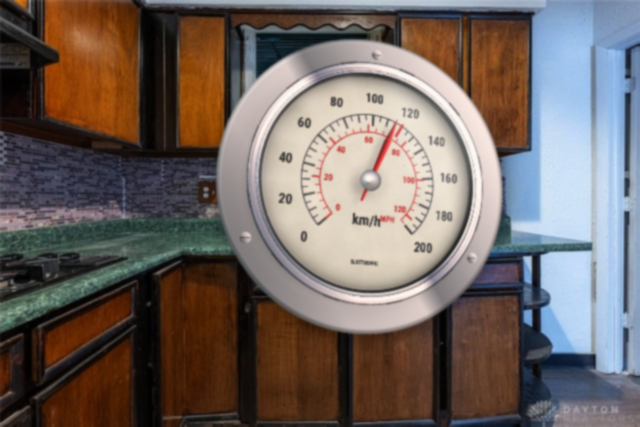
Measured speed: **115** km/h
